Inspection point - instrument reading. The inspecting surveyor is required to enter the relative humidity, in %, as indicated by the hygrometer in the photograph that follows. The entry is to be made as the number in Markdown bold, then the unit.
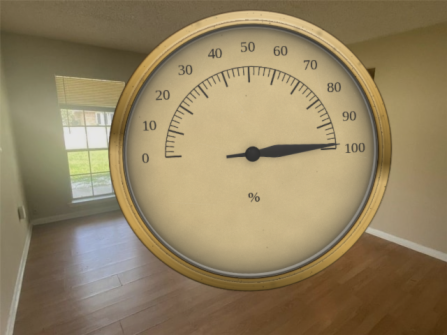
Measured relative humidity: **98** %
